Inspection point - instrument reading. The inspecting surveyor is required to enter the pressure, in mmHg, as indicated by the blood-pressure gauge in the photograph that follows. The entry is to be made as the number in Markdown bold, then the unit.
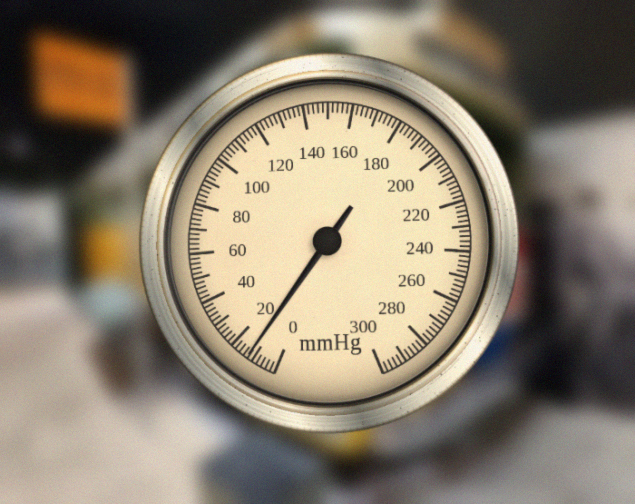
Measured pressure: **12** mmHg
